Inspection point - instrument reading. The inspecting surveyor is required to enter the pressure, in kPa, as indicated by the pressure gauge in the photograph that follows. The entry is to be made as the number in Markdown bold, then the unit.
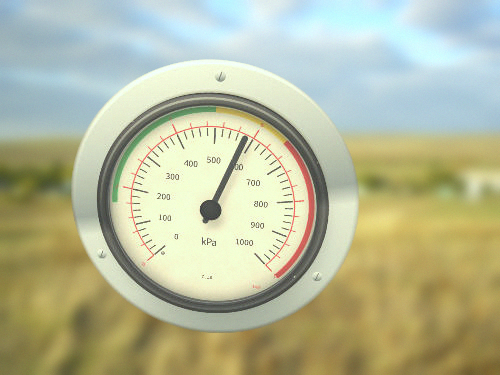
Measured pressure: **580** kPa
